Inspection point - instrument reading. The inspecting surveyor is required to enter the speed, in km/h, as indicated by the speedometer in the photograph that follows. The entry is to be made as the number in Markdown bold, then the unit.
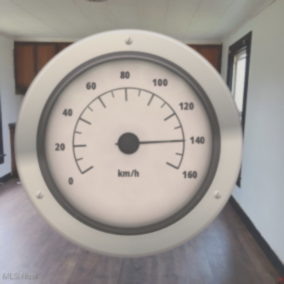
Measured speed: **140** km/h
